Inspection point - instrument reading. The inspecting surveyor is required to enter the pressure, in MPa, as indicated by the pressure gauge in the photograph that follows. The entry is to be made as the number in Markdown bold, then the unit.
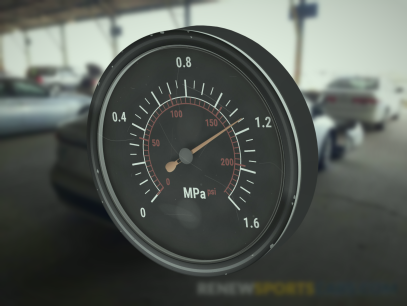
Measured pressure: **1.15** MPa
